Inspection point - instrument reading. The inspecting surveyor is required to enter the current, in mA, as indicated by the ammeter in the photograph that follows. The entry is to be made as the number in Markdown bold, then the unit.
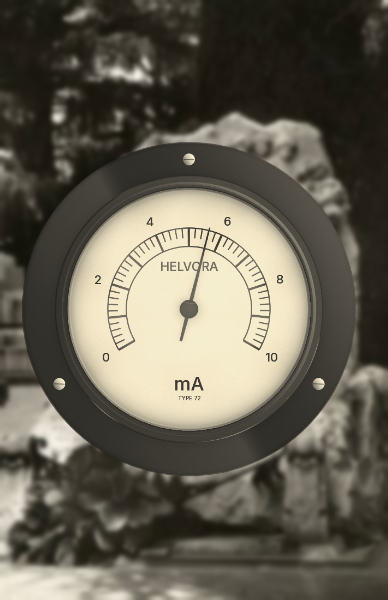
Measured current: **5.6** mA
